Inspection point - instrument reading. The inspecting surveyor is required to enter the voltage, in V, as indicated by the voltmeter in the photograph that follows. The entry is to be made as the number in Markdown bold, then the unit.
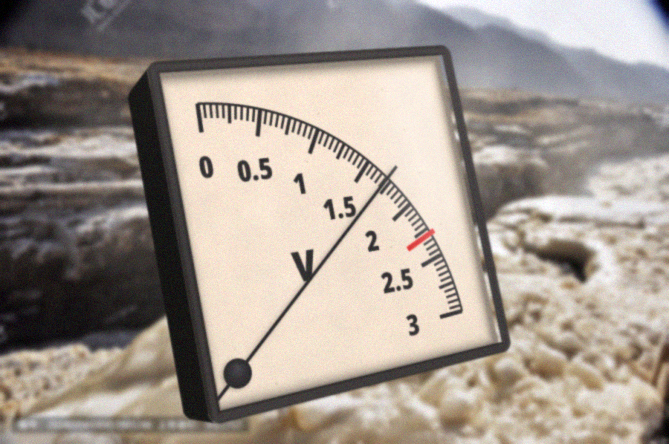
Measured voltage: **1.7** V
